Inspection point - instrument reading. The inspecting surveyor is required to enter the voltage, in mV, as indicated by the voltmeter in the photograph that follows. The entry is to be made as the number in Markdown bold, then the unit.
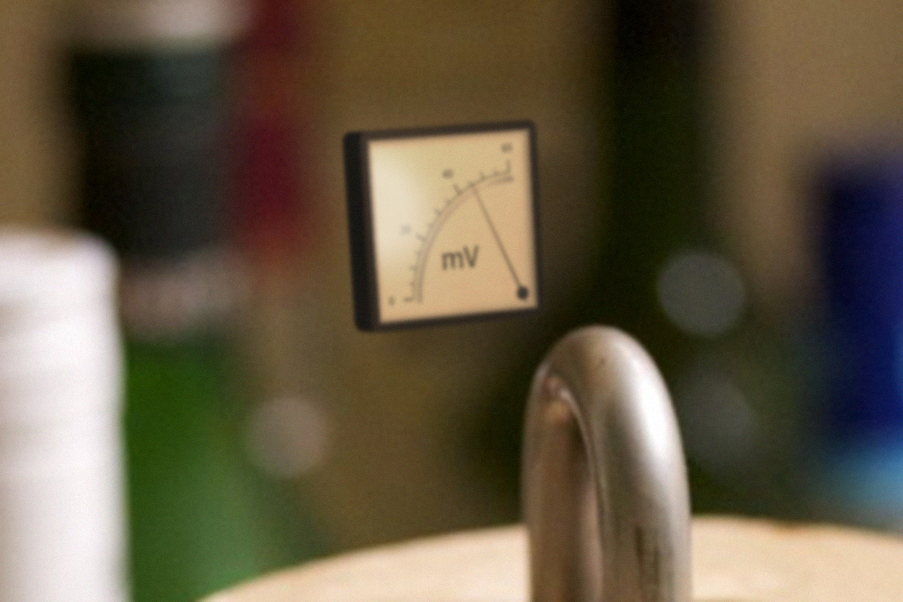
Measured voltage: **45** mV
